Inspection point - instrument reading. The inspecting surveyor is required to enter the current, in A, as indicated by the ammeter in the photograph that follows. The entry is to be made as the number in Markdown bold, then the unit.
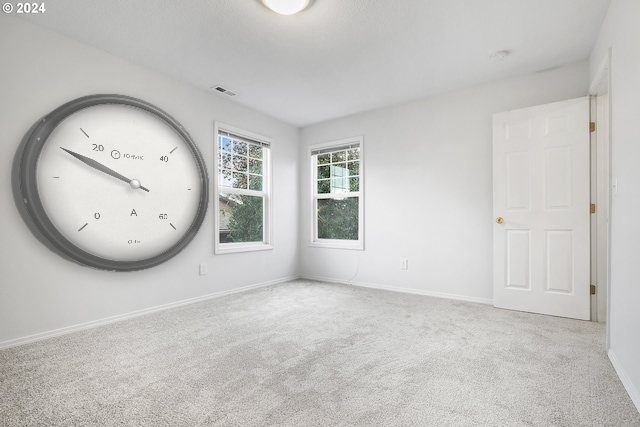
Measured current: **15** A
